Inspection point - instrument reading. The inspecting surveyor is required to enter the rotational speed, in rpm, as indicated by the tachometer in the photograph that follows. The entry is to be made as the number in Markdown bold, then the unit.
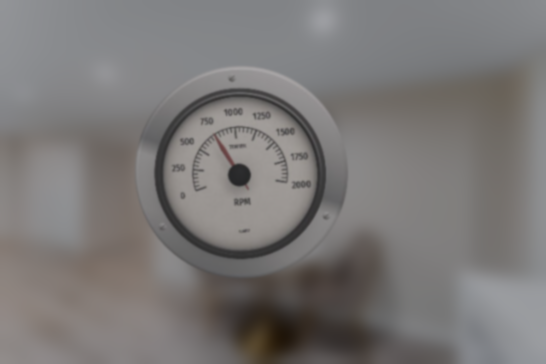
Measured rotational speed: **750** rpm
